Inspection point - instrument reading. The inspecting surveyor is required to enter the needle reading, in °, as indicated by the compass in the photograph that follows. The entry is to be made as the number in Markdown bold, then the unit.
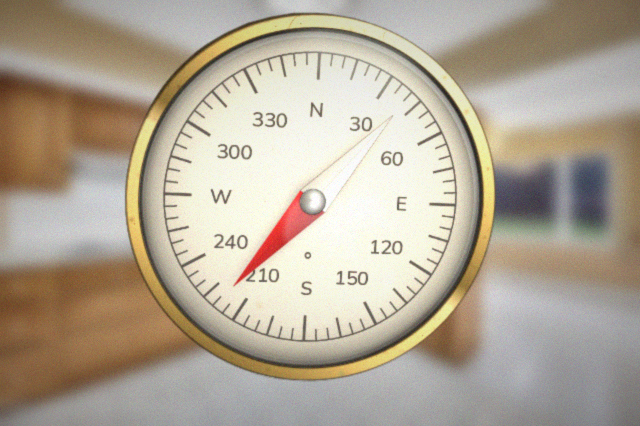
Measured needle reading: **220** °
